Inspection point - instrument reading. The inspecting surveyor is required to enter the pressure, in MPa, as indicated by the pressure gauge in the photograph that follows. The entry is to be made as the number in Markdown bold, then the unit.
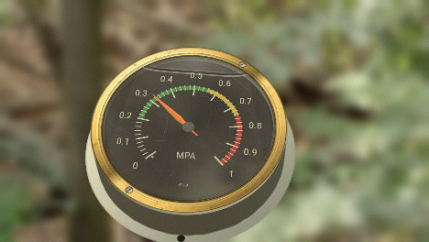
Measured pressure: **0.32** MPa
